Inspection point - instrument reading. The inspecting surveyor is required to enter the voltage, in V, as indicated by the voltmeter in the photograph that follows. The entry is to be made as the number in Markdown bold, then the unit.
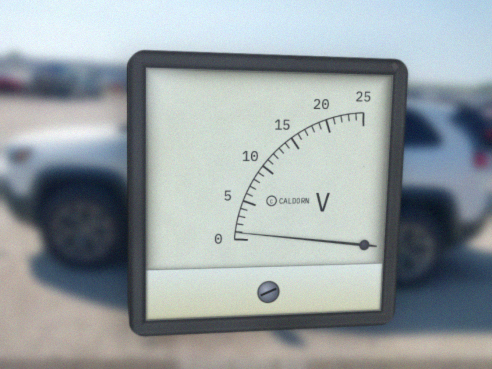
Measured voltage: **1** V
